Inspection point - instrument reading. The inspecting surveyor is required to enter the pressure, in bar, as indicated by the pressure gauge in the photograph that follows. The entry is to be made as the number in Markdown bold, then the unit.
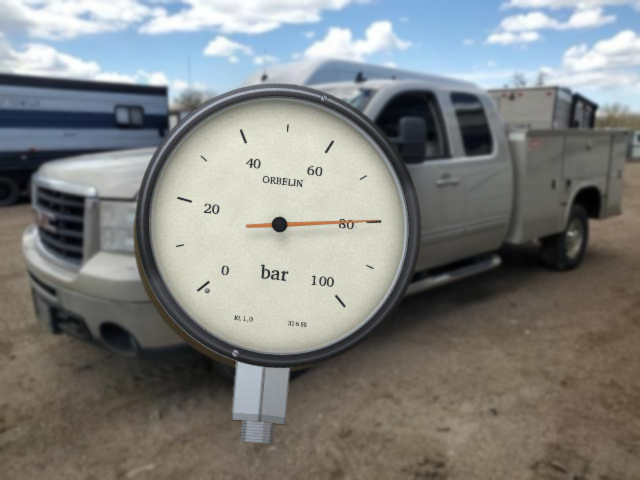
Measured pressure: **80** bar
